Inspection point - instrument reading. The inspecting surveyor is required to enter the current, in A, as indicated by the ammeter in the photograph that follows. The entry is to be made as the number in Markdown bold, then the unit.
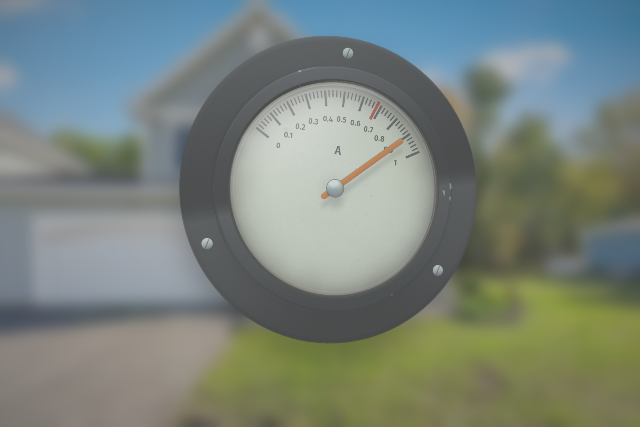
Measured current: **0.9** A
